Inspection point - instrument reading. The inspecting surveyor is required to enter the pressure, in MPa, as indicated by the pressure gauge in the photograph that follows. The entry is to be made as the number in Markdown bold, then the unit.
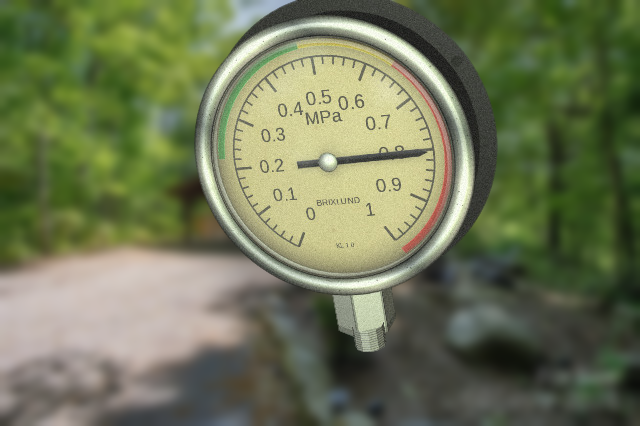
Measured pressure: **0.8** MPa
